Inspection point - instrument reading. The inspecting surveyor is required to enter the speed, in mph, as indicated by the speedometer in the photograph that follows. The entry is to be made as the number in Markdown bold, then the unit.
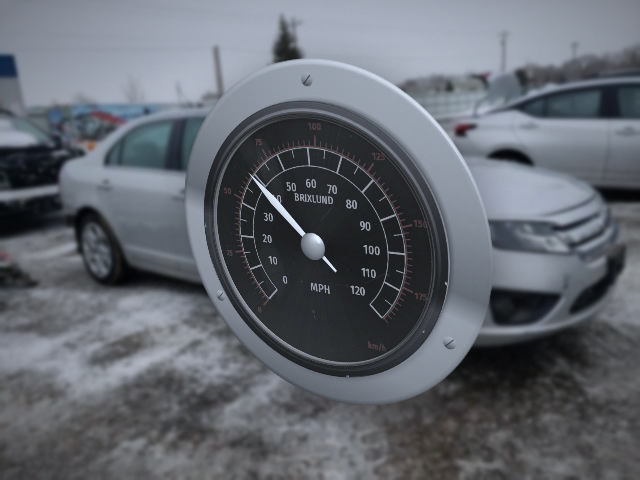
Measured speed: **40** mph
